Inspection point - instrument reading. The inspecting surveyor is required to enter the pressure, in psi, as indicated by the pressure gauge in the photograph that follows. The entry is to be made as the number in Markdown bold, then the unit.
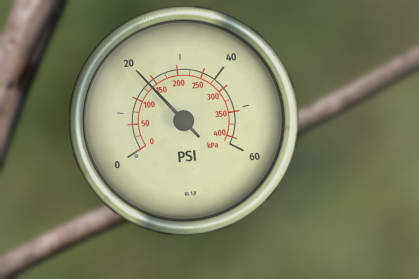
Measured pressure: **20** psi
